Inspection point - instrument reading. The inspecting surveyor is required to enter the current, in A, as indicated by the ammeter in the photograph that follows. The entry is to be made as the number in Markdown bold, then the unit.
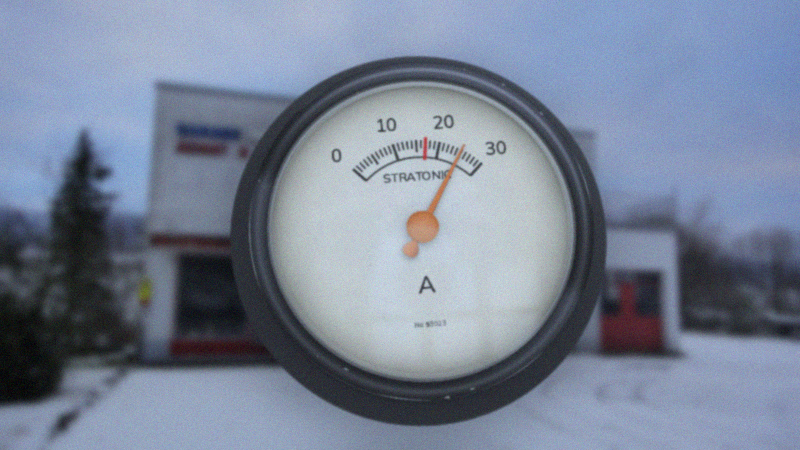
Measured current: **25** A
